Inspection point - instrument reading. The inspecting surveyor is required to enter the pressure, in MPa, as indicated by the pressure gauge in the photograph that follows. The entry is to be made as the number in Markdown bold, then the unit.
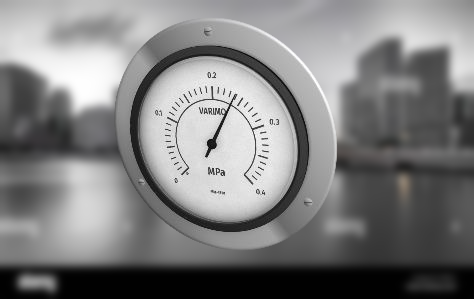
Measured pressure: **0.24** MPa
